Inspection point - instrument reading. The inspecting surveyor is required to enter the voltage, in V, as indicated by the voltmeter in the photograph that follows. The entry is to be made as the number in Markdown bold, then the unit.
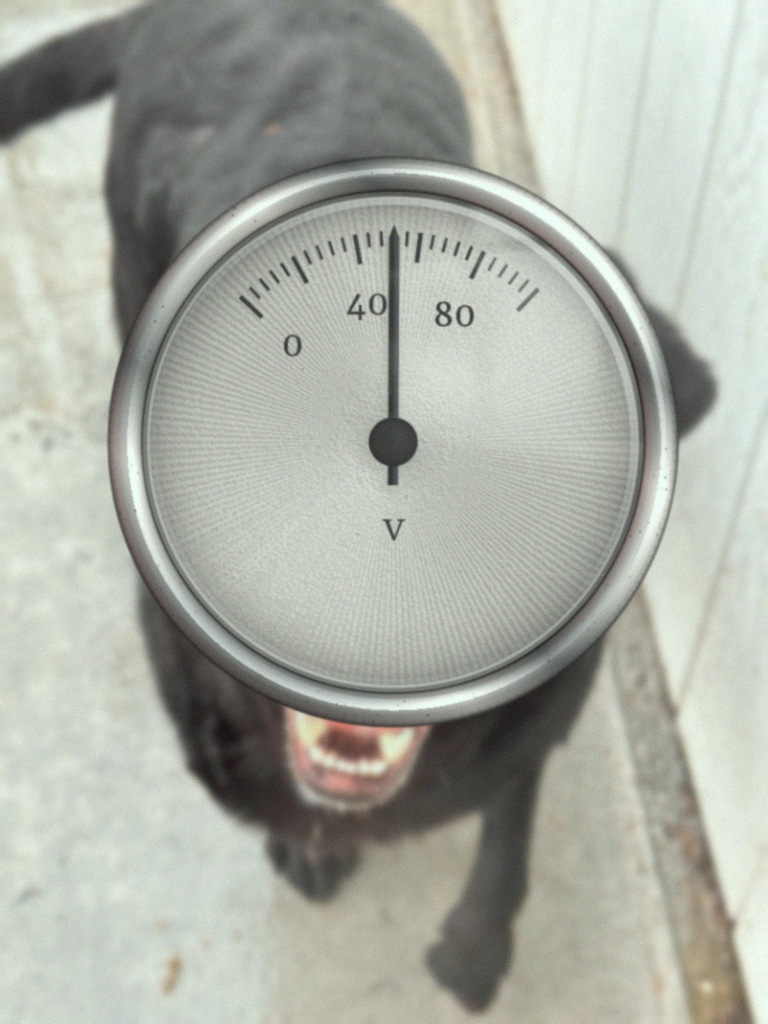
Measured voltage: **52** V
